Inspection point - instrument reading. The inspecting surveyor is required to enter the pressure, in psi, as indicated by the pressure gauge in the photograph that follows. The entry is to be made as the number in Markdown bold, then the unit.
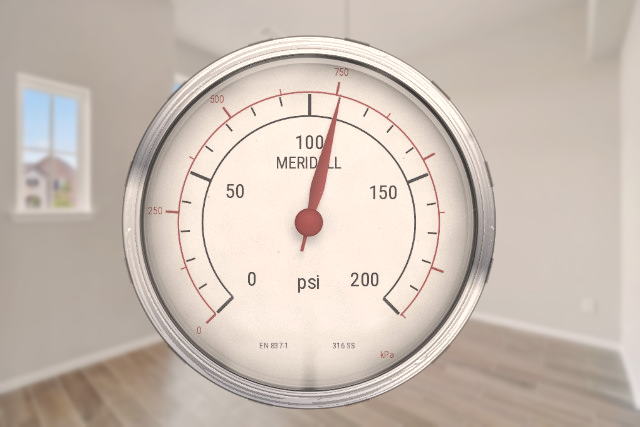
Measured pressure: **110** psi
